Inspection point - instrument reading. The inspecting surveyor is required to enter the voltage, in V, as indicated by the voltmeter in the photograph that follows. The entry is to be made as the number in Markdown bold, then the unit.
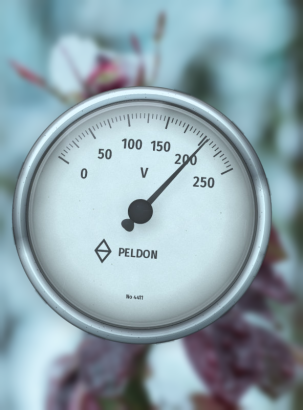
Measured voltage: **205** V
